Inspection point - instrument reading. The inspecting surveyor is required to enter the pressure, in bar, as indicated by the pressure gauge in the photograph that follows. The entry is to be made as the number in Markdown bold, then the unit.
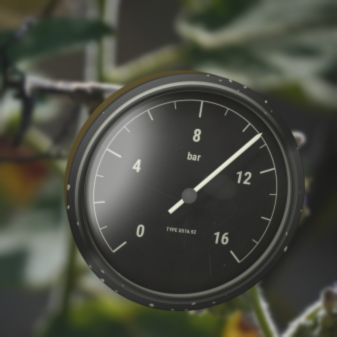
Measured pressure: **10.5** bar
